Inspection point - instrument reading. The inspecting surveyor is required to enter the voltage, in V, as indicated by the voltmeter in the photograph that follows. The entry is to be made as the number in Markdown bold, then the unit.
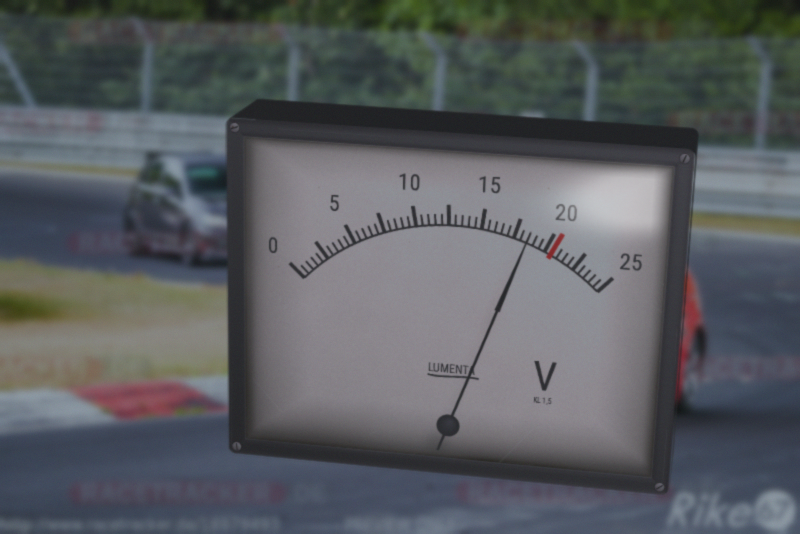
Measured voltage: **18.5** V
